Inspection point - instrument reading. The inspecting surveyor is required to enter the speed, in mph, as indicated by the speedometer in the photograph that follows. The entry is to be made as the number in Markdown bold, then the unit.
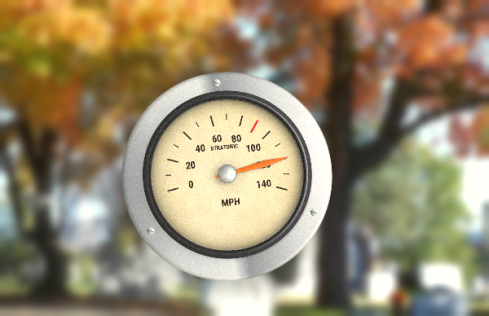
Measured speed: **120** mph
